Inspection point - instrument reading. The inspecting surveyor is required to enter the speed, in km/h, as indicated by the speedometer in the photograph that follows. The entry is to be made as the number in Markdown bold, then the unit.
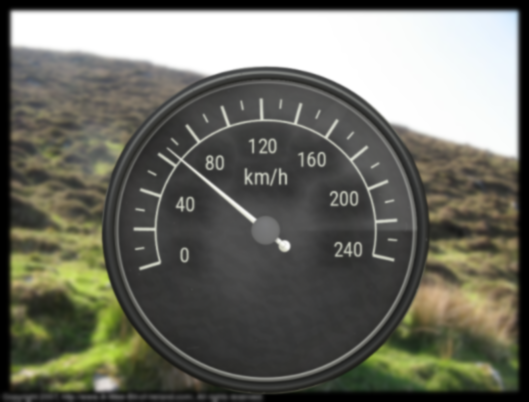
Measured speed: **65** km/h
